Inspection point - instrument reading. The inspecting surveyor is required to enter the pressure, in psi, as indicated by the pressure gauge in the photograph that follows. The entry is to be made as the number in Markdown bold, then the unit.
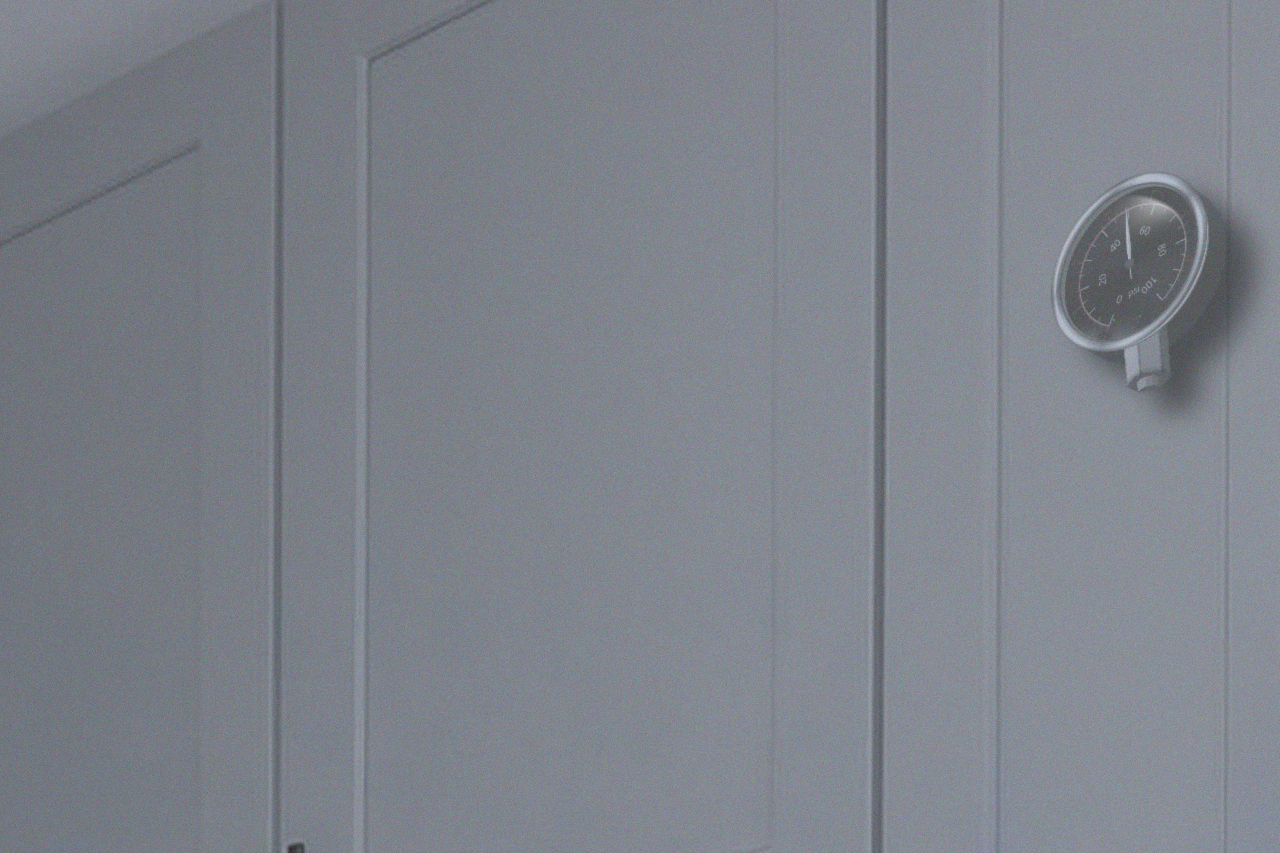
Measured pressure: **50** psi
